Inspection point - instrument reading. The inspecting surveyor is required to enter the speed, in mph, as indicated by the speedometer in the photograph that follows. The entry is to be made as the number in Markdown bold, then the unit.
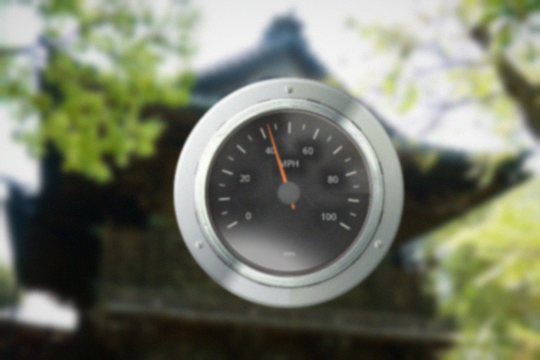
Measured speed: **42.5** mph
